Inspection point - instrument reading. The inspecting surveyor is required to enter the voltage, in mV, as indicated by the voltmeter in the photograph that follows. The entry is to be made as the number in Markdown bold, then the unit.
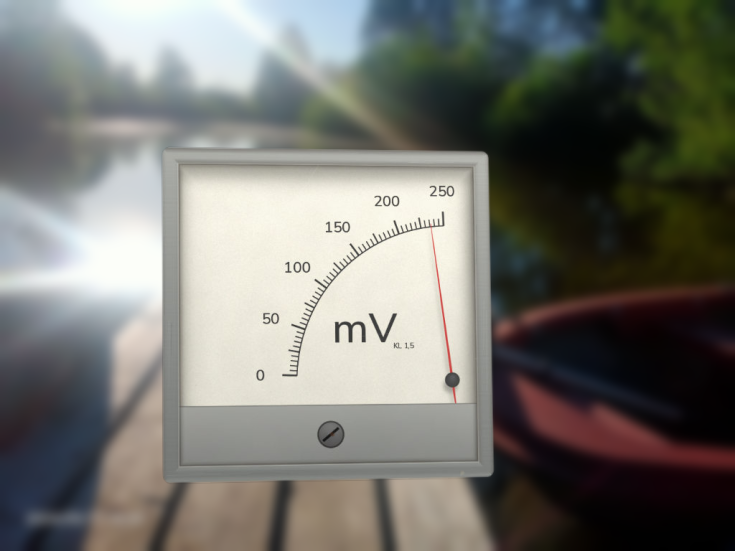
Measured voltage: **235** mV
